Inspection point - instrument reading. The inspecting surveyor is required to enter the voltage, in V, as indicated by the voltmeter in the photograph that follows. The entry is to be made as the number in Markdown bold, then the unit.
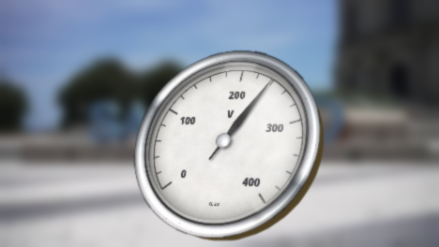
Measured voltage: **240** V
